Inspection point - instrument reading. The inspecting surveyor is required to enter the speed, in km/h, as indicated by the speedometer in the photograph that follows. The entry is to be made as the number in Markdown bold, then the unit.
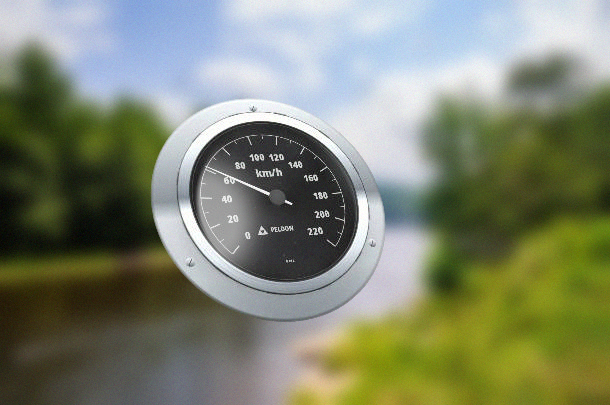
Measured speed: **60** km/h
